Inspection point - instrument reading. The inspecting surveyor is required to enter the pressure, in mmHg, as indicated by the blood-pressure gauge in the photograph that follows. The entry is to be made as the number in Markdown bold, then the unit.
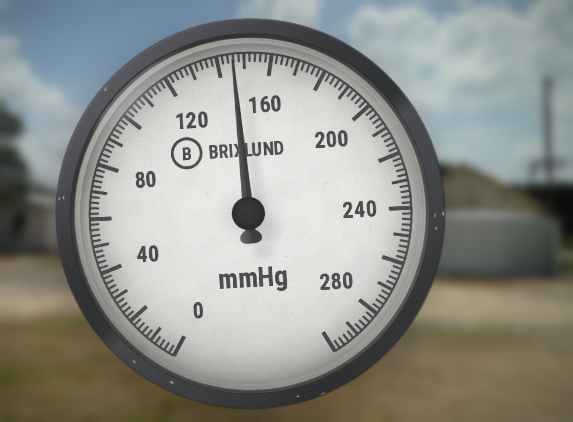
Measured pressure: **146** mmHg
